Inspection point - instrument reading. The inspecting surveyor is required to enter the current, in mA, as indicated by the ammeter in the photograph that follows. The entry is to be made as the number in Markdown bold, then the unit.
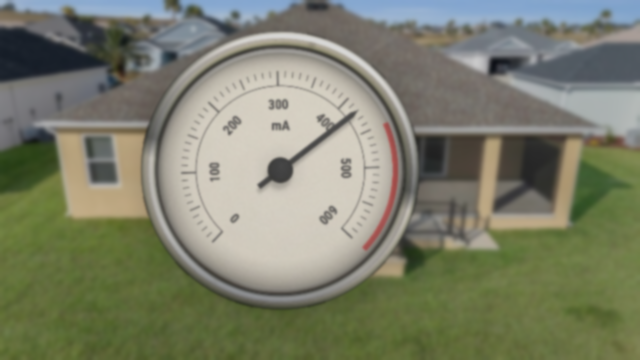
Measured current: **420** mA
